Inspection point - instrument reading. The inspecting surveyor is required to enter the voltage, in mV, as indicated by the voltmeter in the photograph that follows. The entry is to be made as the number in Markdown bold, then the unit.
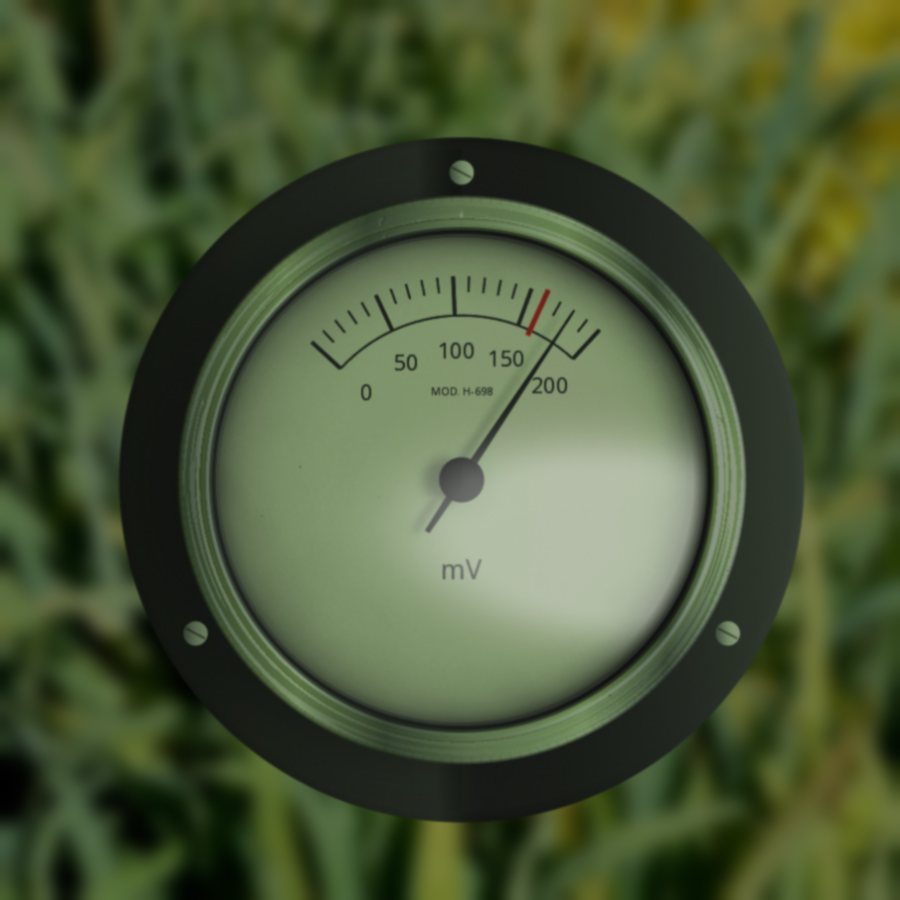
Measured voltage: **180** mV
